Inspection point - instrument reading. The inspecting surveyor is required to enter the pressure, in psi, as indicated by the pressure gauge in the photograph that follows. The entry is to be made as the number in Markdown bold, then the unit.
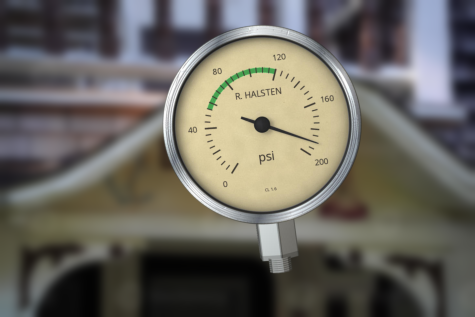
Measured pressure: **190** psi
